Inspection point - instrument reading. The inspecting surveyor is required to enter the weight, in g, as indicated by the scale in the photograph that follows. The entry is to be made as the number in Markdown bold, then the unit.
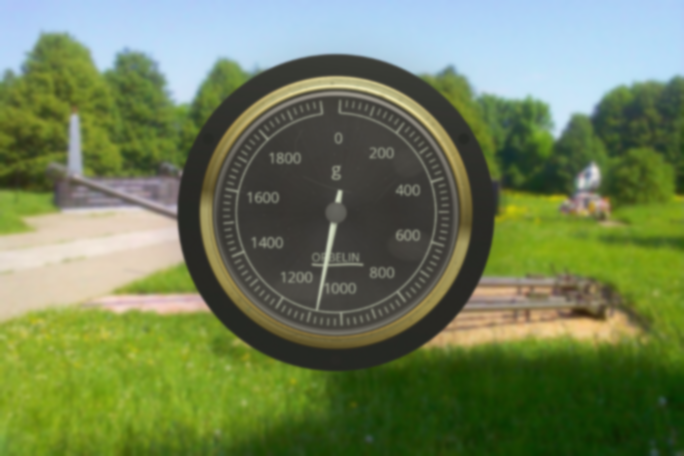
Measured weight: **1080** g
